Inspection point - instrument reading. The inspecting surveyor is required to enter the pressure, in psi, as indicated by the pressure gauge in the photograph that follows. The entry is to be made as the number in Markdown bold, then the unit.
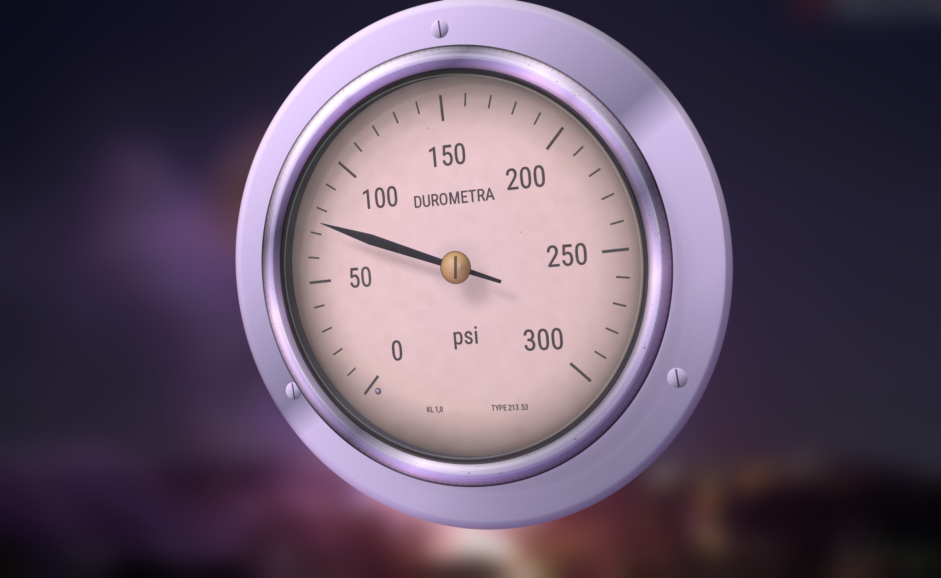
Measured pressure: **75** psi
